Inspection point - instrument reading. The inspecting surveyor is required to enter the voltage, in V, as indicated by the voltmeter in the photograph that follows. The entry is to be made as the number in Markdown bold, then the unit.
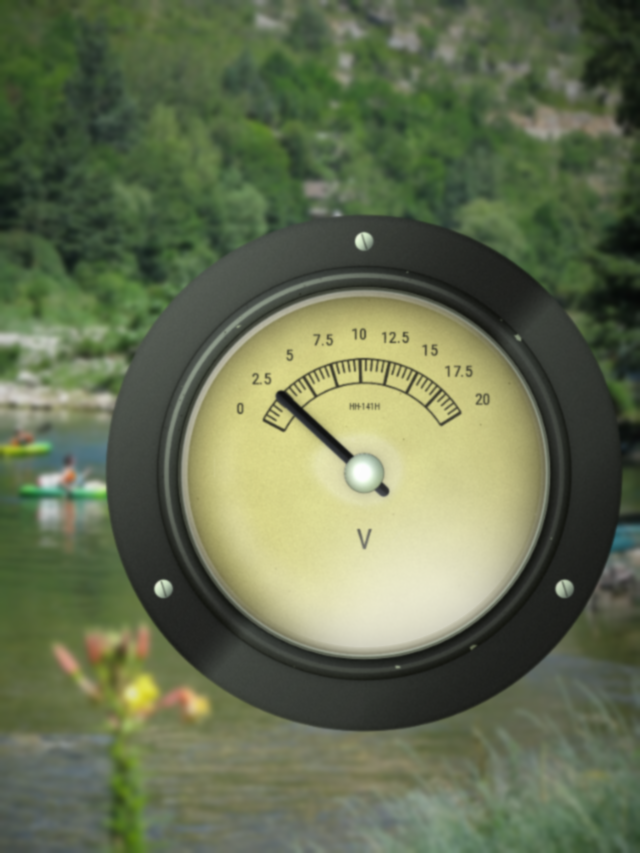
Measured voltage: **2.5** V
